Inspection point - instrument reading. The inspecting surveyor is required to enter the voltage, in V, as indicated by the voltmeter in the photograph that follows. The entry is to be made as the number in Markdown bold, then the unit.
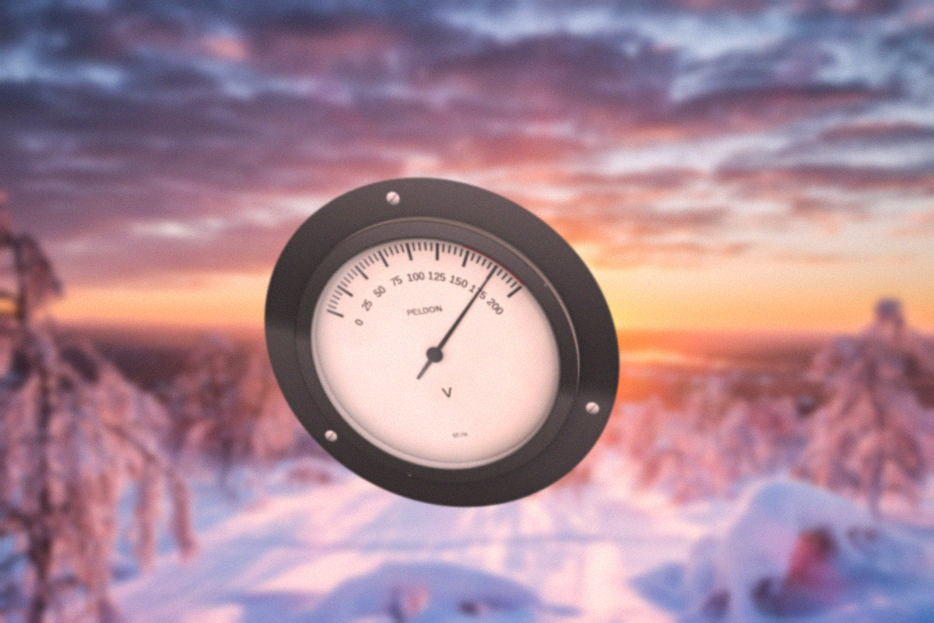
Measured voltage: **175** V
